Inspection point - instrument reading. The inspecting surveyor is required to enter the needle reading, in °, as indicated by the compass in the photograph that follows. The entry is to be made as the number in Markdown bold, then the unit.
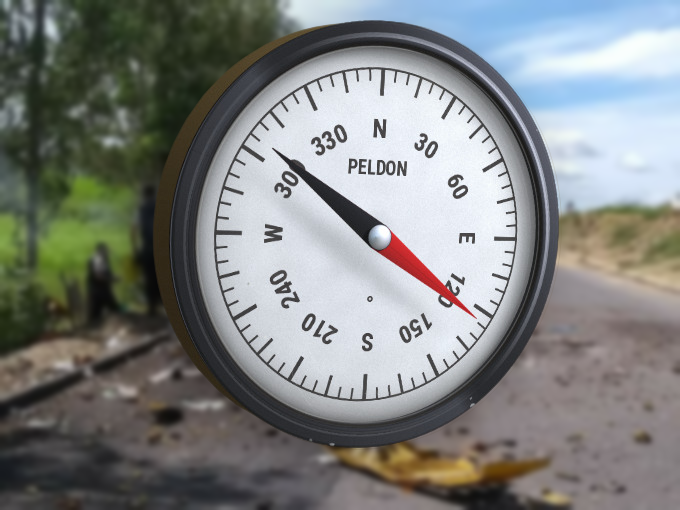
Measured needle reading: **125** °
